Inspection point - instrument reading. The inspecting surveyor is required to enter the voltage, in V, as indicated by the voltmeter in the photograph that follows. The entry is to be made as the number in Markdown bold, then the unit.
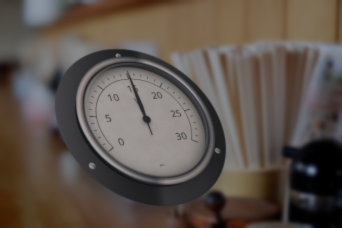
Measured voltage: **15** V
